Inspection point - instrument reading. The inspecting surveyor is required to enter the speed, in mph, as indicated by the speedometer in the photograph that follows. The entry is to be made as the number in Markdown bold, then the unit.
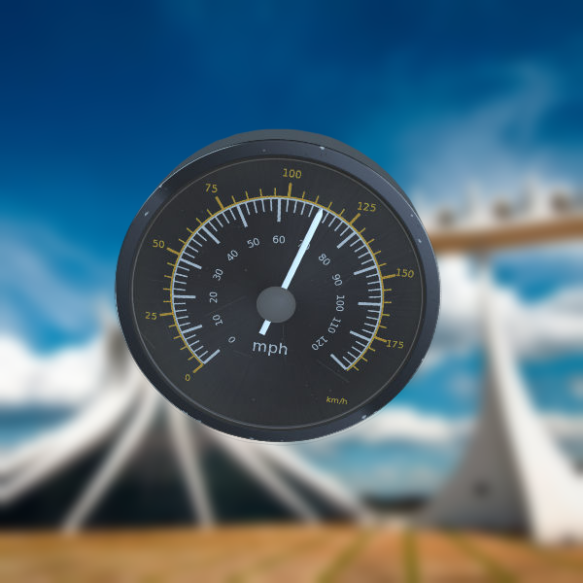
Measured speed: **70** mph
